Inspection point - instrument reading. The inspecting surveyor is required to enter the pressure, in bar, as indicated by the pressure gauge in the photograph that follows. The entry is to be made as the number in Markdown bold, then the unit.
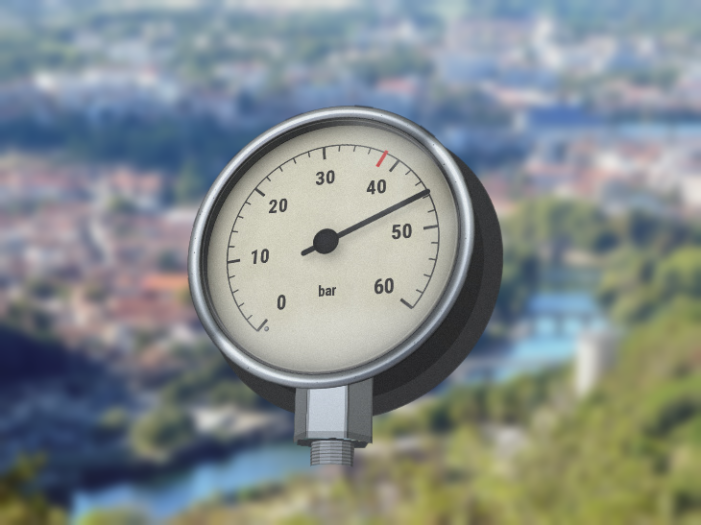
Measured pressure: **46** bar
